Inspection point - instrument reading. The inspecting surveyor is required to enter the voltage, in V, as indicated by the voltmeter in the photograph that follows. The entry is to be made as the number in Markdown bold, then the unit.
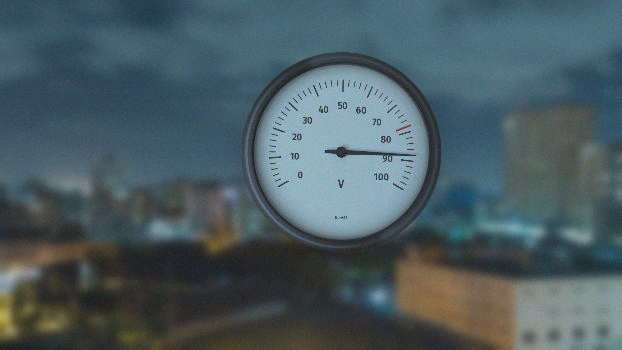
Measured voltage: **88** V
